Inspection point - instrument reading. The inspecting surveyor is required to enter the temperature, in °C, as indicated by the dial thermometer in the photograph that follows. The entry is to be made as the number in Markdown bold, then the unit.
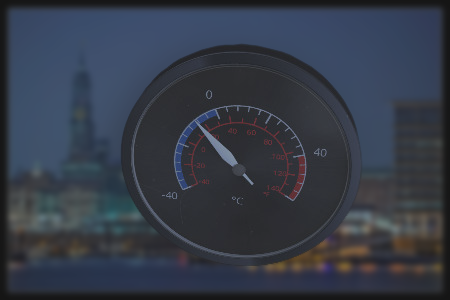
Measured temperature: **-8** °C
